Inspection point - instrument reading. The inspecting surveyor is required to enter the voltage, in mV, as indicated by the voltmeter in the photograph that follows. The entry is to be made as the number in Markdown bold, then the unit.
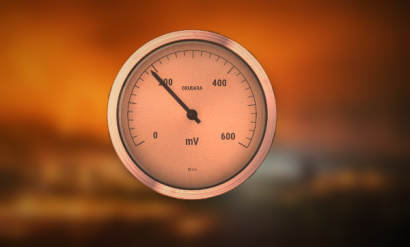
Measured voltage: **190** mV
